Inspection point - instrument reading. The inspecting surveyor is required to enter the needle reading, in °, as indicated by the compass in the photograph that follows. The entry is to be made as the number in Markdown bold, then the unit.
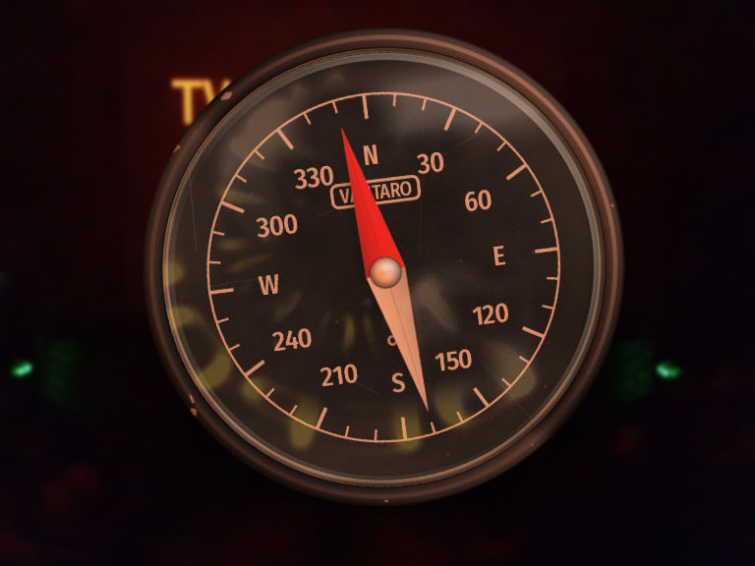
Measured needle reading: **350** °
